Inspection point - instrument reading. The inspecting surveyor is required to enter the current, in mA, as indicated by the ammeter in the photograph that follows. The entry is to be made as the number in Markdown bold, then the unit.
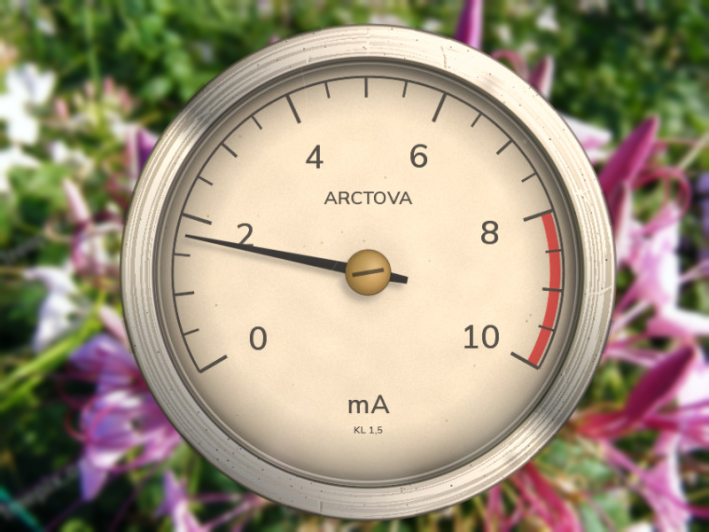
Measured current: **1.75** mA
